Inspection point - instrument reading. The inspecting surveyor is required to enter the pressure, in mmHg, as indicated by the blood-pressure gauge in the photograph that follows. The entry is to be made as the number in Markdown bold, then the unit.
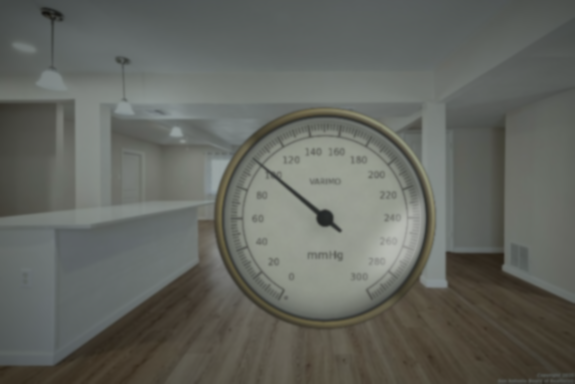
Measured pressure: **100** mmHg
